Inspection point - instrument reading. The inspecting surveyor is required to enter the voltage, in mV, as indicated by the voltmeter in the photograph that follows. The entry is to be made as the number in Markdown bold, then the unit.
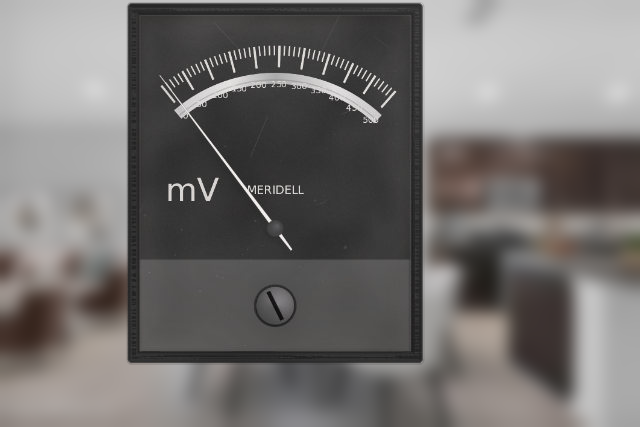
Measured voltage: **10** mV
